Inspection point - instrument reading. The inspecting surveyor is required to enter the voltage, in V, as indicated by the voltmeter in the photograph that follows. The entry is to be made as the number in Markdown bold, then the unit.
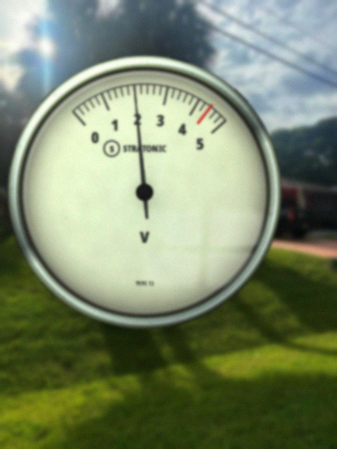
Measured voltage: **2** V
